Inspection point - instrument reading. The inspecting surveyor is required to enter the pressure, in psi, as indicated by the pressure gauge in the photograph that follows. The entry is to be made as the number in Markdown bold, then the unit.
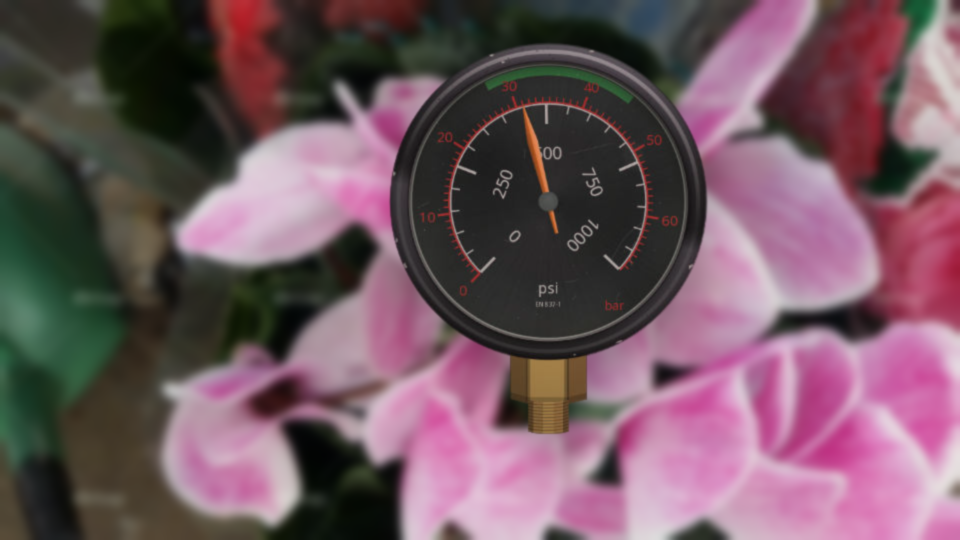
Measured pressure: **450** psi
